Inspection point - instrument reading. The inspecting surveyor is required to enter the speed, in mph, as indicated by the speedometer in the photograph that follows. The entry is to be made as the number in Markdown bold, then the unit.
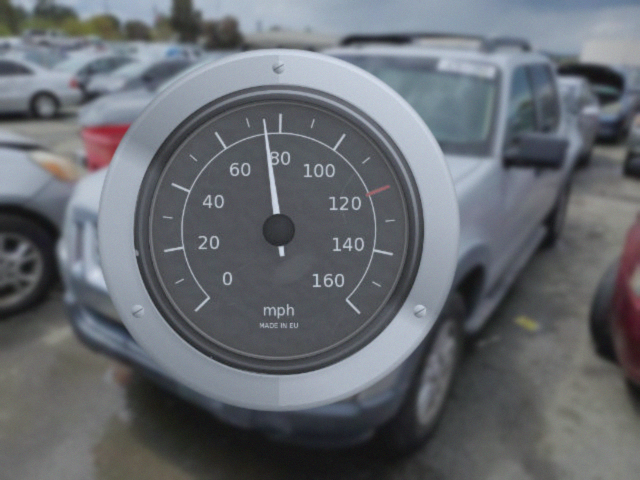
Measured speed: **75** mph
